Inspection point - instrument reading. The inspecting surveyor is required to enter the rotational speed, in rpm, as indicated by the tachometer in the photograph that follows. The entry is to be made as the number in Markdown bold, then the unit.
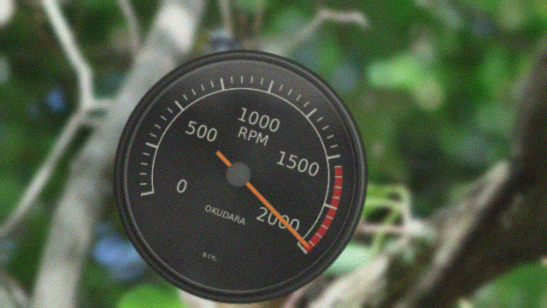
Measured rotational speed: **1975** rpm
